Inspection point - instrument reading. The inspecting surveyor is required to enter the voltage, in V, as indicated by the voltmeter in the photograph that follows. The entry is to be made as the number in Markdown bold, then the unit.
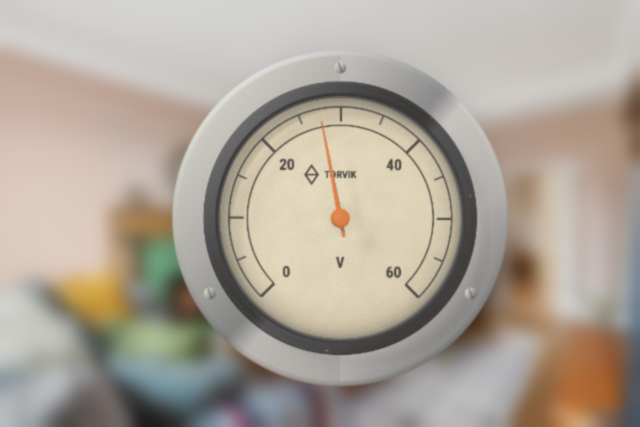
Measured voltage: **27.5** V
